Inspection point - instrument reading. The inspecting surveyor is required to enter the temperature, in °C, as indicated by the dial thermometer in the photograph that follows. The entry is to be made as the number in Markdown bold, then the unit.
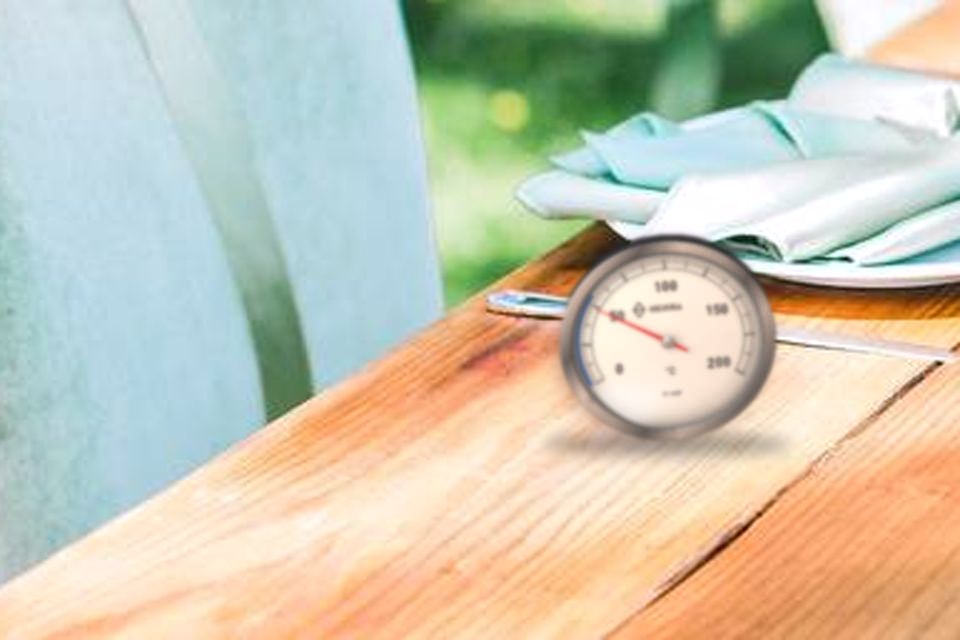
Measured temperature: **50** °C
